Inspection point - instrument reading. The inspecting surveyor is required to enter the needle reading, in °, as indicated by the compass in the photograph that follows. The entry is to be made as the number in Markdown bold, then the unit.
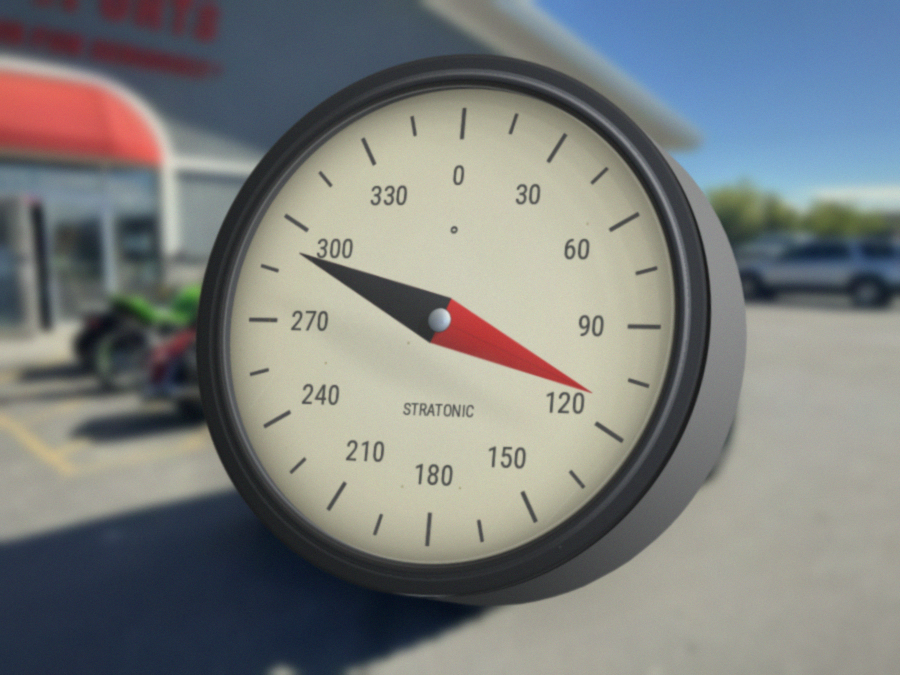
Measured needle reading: **112.5** °
